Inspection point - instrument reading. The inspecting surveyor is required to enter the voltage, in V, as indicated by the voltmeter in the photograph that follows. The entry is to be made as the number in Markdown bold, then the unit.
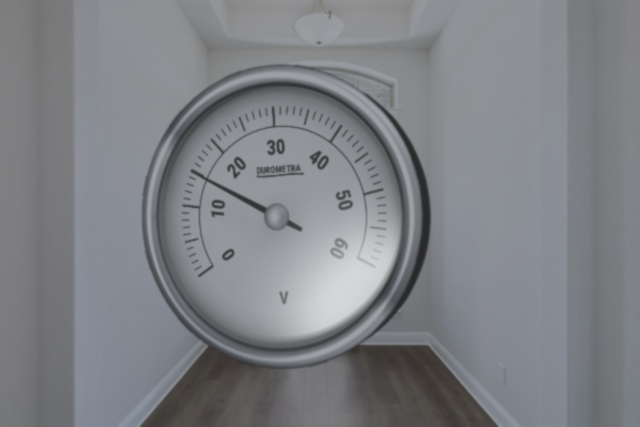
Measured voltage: **15** V
